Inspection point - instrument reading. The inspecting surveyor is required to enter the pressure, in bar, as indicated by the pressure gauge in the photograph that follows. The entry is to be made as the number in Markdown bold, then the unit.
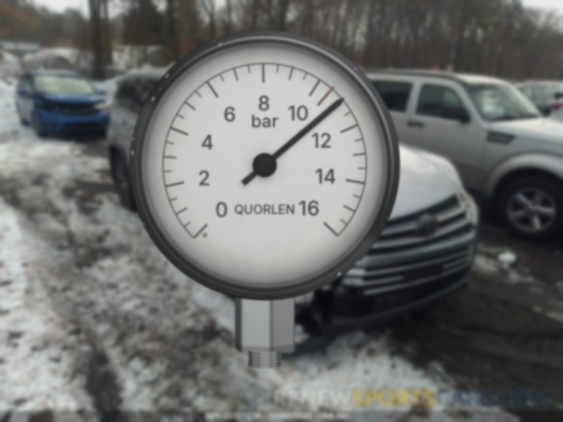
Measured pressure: **11** bar
